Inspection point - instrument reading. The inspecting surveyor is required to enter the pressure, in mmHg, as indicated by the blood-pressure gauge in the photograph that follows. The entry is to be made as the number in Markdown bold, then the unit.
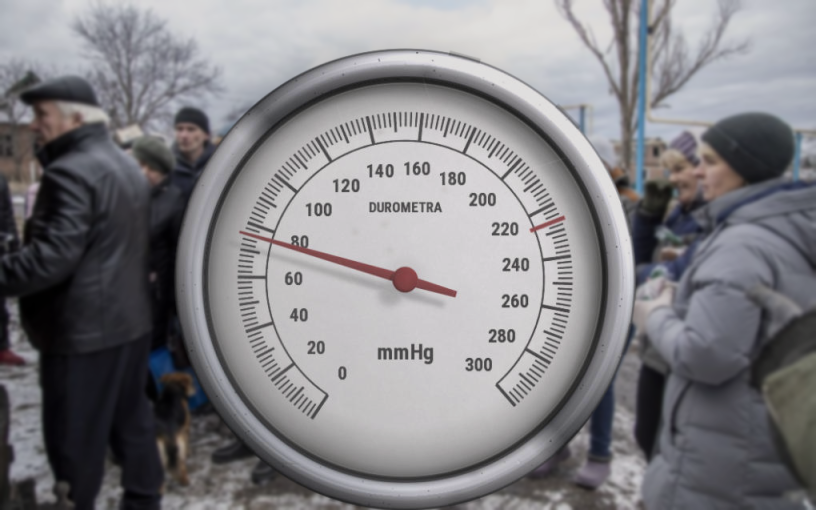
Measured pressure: **76** mmHg
